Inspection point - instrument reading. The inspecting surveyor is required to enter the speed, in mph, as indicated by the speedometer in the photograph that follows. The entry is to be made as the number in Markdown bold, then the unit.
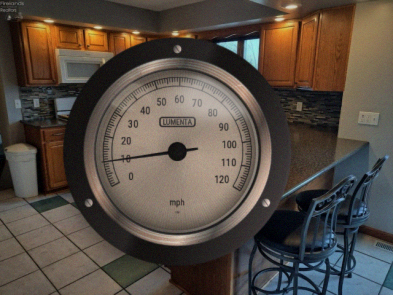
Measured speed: **10** mph
